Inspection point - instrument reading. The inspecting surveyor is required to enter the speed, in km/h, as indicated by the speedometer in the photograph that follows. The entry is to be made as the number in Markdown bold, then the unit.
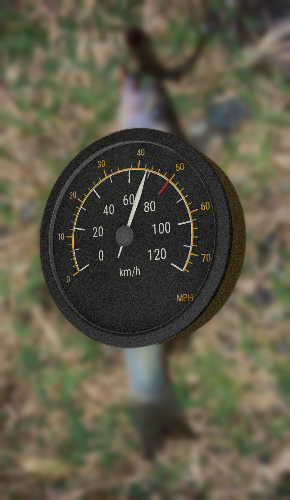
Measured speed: **70** km/h
